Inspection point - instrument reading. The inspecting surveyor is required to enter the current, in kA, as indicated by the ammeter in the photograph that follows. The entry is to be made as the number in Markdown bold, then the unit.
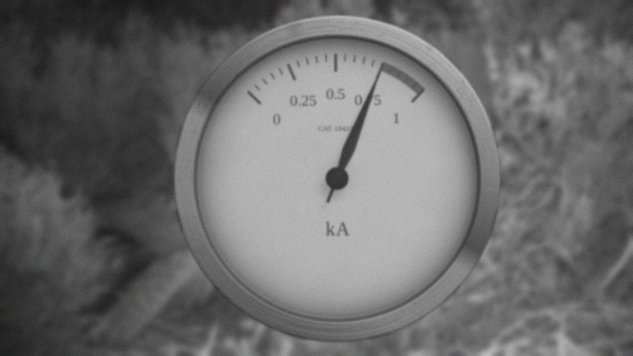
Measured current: **0.75** kA
